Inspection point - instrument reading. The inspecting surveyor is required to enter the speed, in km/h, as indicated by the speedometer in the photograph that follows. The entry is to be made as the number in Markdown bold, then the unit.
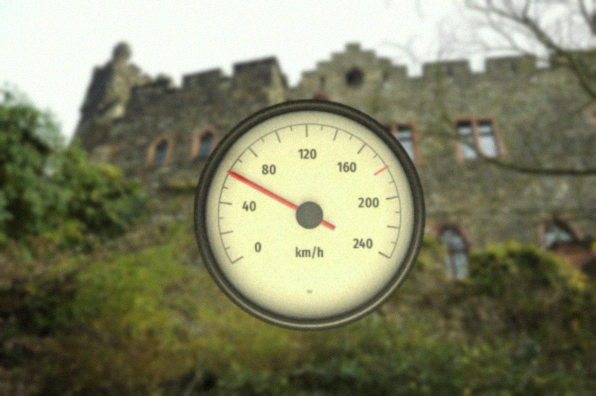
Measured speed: **60** km/h
